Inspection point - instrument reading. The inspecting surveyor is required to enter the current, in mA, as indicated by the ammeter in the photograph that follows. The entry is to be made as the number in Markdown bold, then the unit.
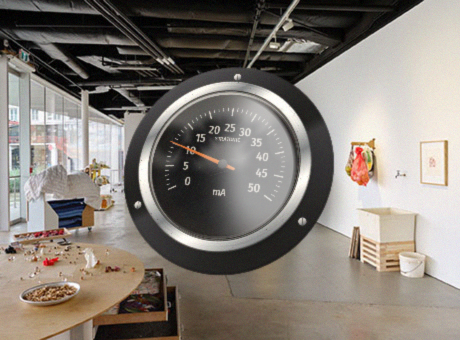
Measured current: **10** mA
